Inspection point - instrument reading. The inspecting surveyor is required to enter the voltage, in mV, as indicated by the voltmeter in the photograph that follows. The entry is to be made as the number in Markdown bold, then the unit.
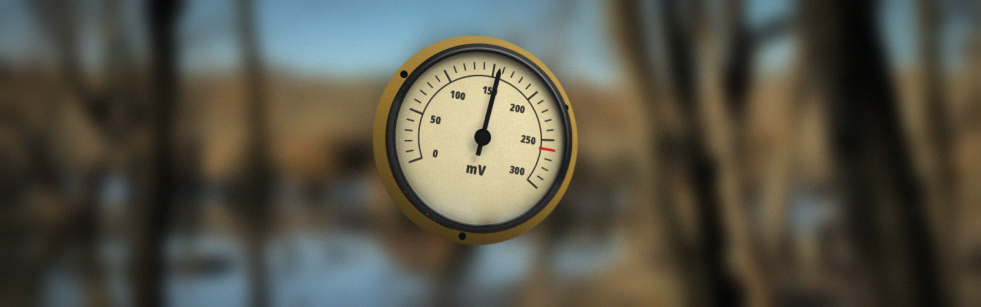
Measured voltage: **155** mV
